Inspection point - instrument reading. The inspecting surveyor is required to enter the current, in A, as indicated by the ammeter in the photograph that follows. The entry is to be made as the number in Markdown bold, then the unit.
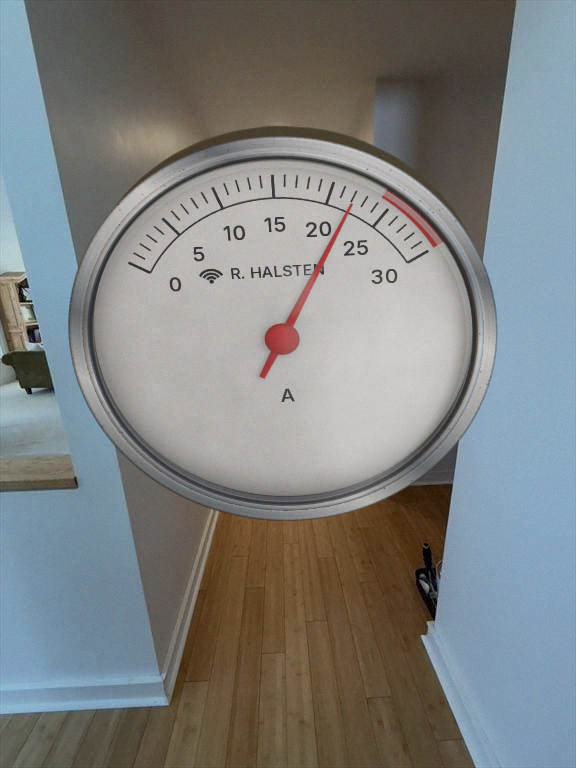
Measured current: **22** A
